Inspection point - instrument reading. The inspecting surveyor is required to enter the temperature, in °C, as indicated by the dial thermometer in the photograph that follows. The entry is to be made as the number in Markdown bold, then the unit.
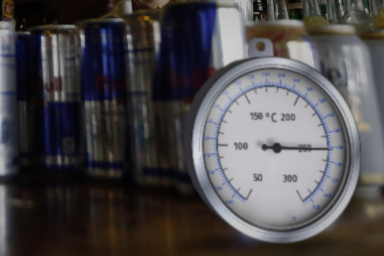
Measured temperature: **250** °C
